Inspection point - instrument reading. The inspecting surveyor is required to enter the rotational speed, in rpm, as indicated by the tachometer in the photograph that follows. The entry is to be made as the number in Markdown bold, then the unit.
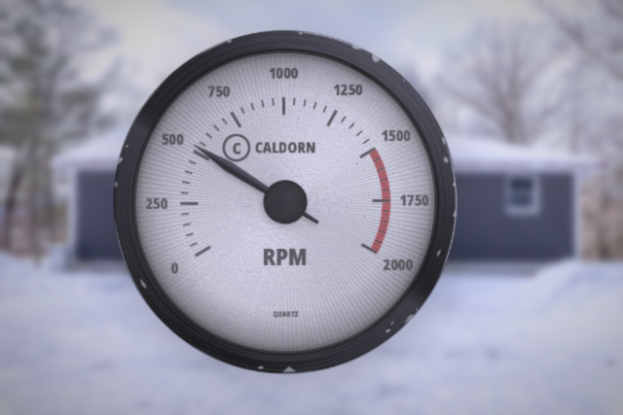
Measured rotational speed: **525** rpm
